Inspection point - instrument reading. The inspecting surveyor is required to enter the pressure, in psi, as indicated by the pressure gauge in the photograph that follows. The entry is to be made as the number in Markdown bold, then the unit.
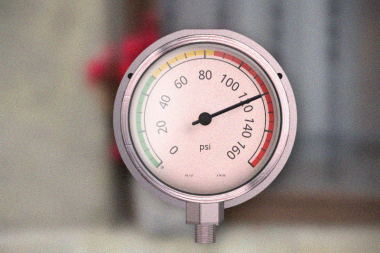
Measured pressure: **120** psi
